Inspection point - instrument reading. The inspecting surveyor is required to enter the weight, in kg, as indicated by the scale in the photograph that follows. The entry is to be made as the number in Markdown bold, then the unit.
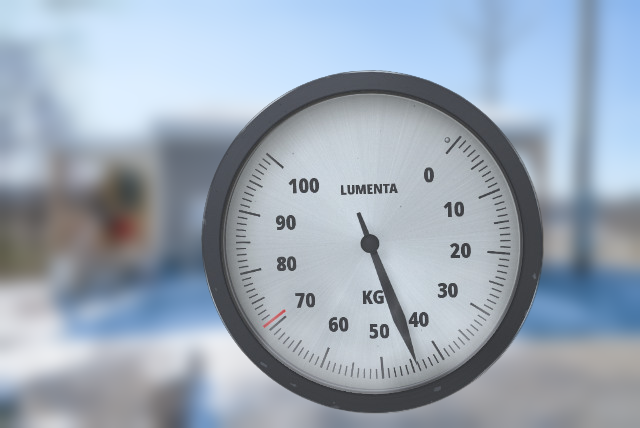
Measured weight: **44** kg
